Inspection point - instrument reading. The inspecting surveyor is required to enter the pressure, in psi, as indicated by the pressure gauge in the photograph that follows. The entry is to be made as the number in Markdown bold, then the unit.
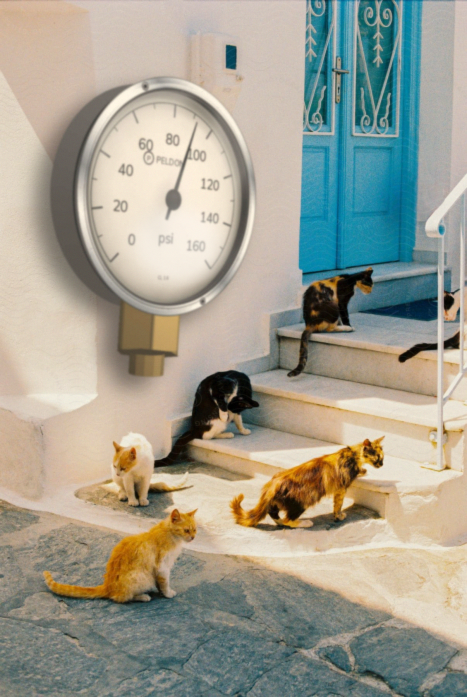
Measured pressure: **90** psi
